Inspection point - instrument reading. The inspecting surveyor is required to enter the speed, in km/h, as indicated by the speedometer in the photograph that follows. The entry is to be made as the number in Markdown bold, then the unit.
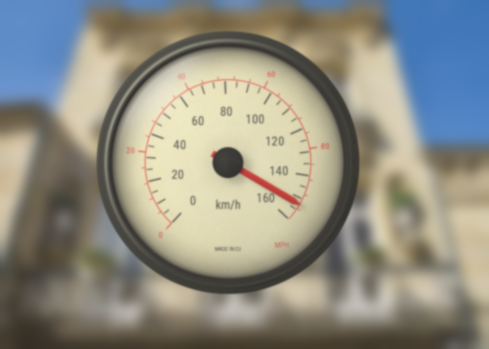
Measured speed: **152.5** km/h
